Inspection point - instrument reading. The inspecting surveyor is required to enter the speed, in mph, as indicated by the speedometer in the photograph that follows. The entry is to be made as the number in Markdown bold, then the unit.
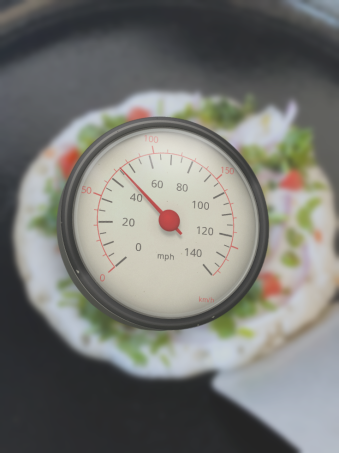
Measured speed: **45** mph
